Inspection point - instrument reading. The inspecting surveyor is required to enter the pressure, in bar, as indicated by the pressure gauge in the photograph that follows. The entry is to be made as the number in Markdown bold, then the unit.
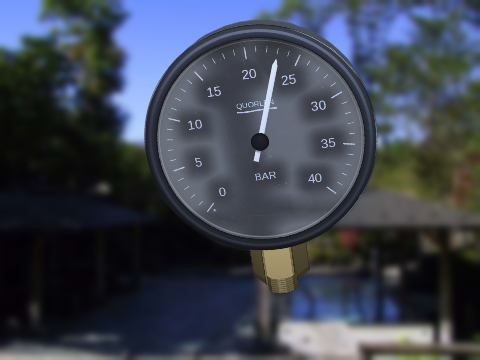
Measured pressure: **23** bar
